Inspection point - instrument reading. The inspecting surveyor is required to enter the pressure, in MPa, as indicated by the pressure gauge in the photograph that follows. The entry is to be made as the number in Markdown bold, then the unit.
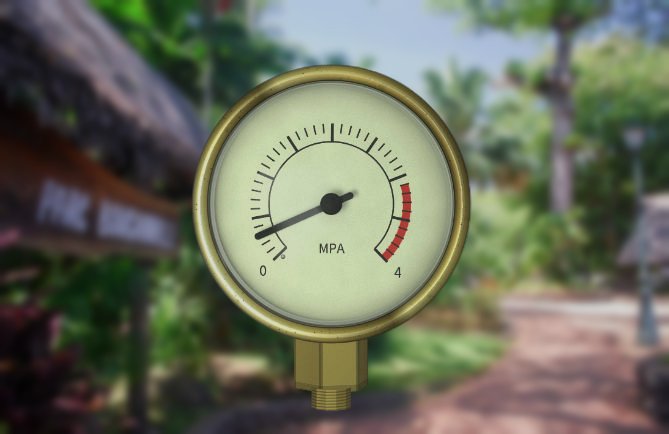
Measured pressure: **0.3** MPa
